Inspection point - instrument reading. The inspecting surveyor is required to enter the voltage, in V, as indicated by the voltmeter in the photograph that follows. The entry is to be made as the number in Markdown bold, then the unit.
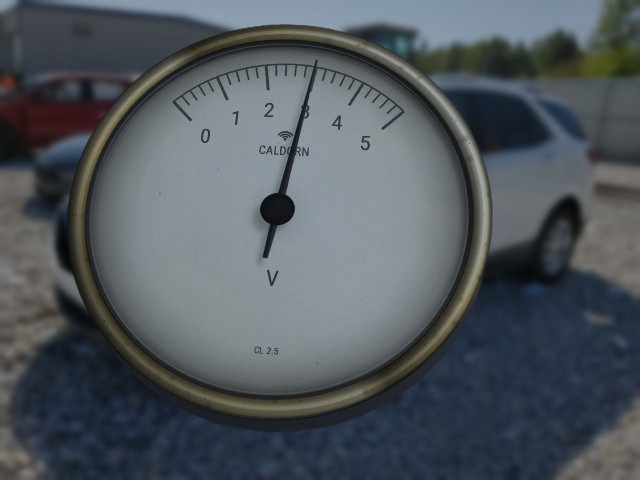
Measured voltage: **3** V
